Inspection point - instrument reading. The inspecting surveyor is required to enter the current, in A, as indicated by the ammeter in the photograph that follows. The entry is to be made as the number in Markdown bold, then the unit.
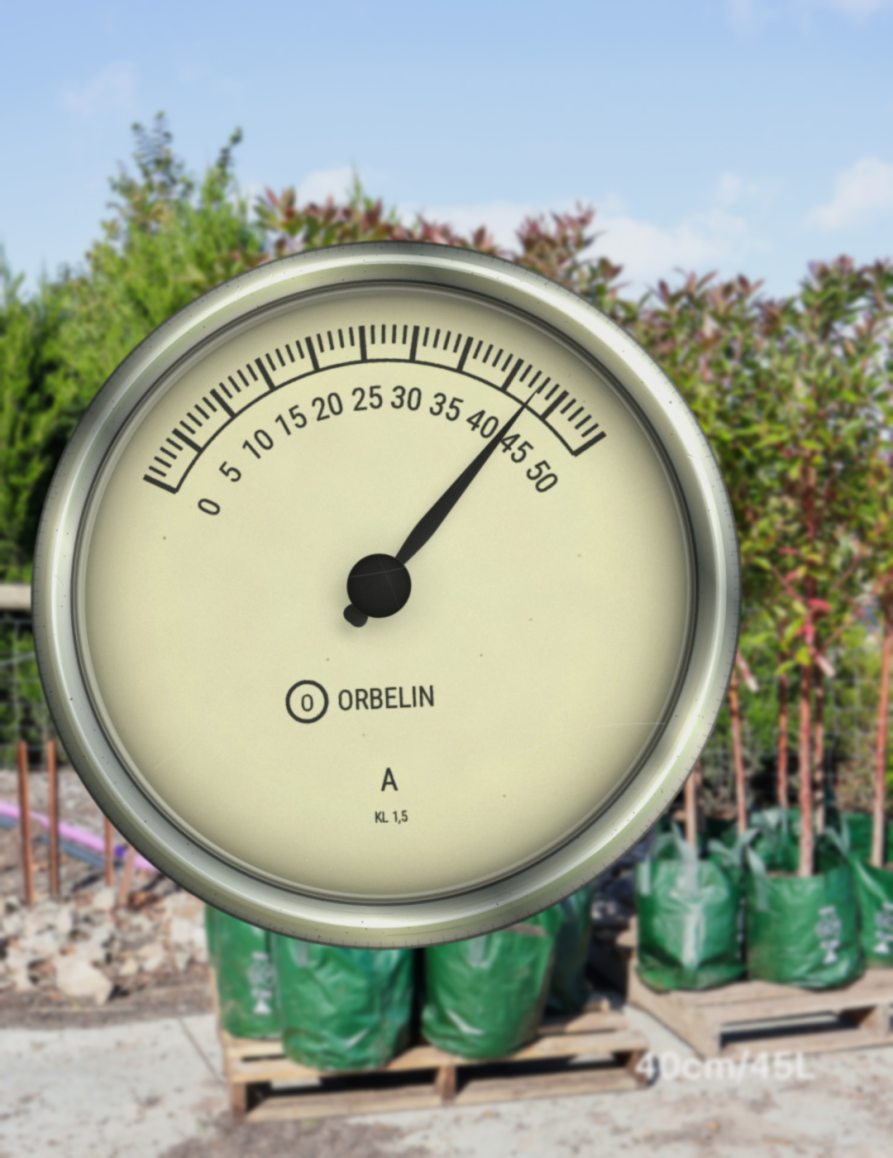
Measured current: **43** A
